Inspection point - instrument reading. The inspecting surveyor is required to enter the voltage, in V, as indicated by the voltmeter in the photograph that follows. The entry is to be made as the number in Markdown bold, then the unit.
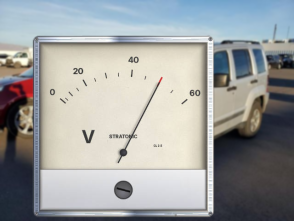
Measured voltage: **50** V
